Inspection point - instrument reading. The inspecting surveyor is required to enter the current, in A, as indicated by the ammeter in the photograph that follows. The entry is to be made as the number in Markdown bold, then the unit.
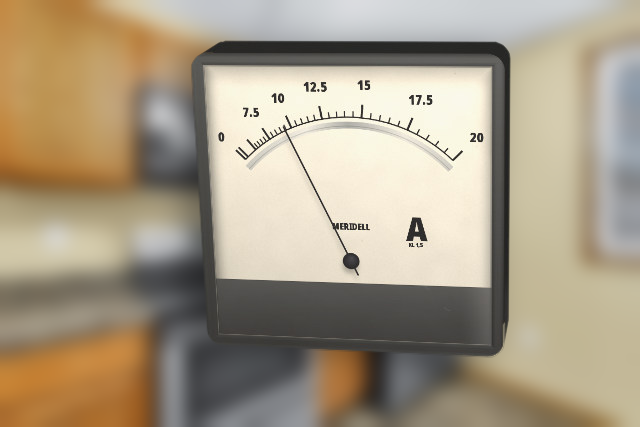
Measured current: **9.5** A
